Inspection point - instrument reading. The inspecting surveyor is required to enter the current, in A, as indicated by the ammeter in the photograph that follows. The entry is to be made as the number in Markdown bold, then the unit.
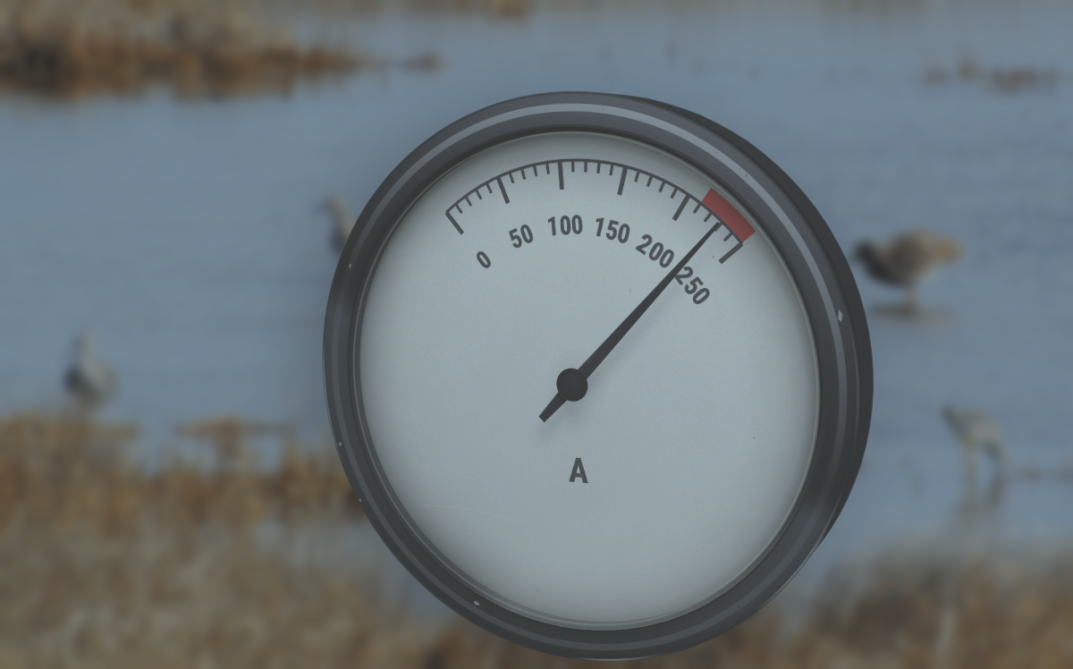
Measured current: **230** A
